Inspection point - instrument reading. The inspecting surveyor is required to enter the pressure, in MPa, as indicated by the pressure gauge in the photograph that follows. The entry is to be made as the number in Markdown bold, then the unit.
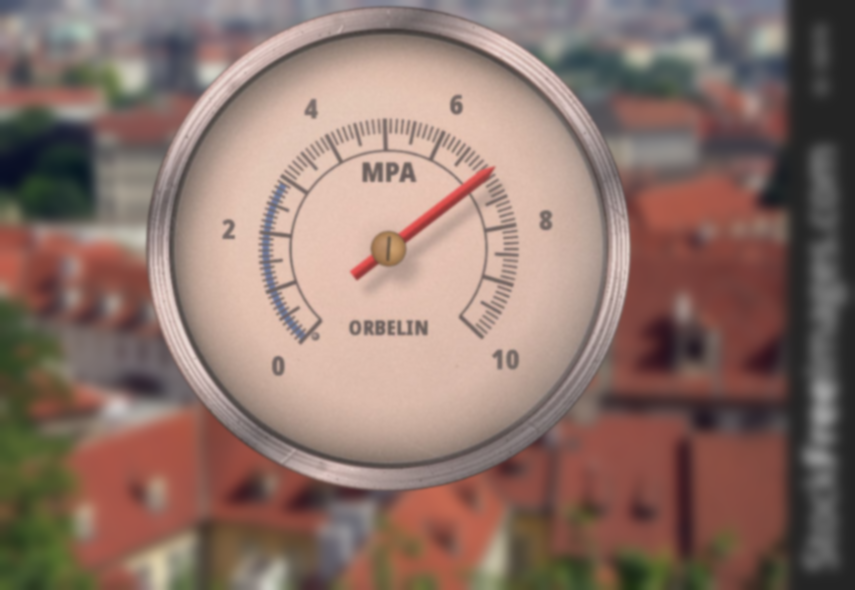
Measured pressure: **7** MPa
